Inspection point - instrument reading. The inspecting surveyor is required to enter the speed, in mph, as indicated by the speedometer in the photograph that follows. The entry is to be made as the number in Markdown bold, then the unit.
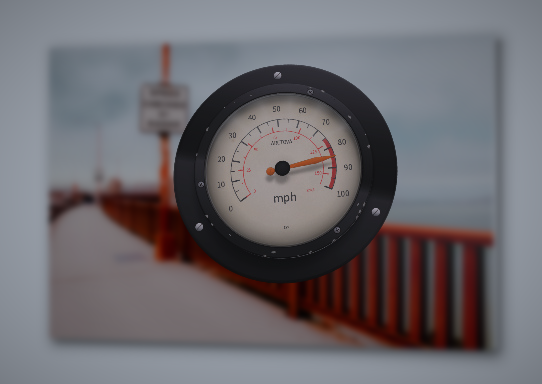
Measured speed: **85** mph
